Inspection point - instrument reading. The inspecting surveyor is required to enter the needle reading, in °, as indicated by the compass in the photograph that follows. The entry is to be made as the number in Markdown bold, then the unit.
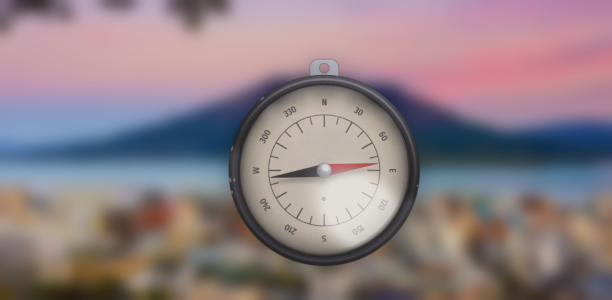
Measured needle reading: **82.5** °
